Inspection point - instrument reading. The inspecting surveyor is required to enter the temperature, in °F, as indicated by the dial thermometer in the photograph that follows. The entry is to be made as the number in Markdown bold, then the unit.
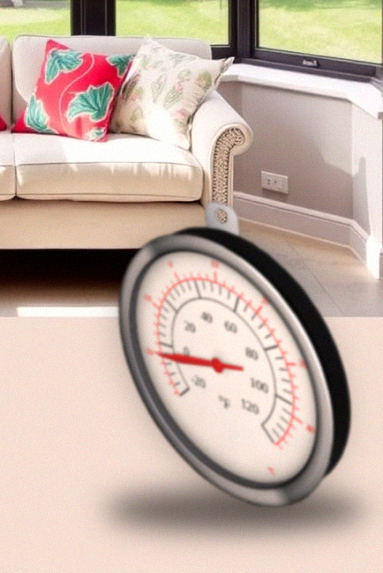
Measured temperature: **-4** °F
